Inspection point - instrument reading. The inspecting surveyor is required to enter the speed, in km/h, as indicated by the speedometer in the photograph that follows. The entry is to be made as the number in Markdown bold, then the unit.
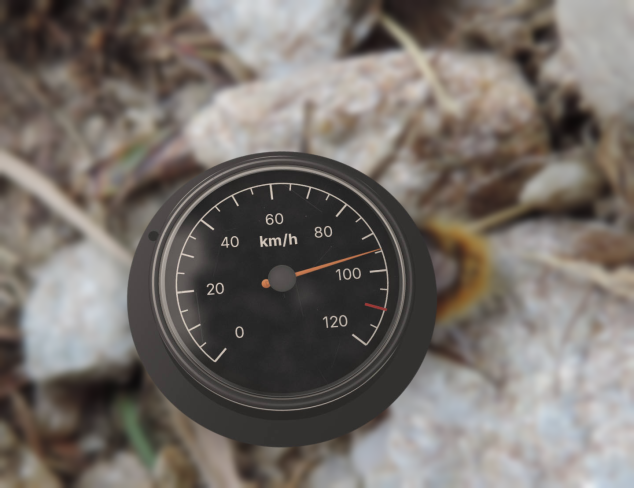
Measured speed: **95** km/h
